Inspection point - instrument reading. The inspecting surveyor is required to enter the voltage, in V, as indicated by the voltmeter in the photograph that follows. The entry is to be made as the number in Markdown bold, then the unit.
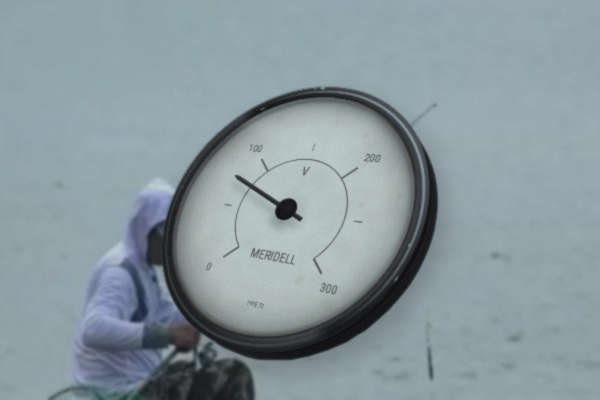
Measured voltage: **75** V
